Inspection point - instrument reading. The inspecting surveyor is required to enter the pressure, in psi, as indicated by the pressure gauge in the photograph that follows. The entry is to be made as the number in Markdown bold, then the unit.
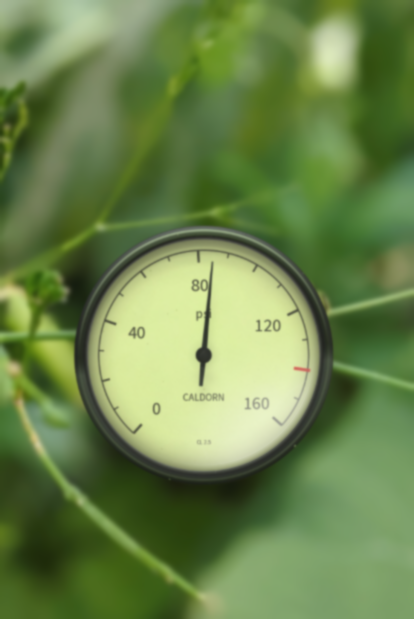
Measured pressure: **85** psi
